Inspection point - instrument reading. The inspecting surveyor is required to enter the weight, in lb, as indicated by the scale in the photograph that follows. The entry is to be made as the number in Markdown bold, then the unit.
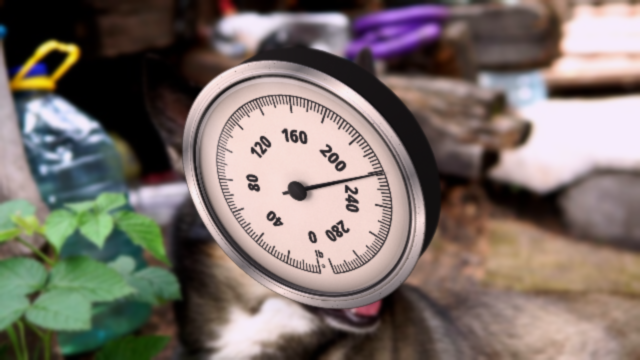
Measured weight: **220** lb
